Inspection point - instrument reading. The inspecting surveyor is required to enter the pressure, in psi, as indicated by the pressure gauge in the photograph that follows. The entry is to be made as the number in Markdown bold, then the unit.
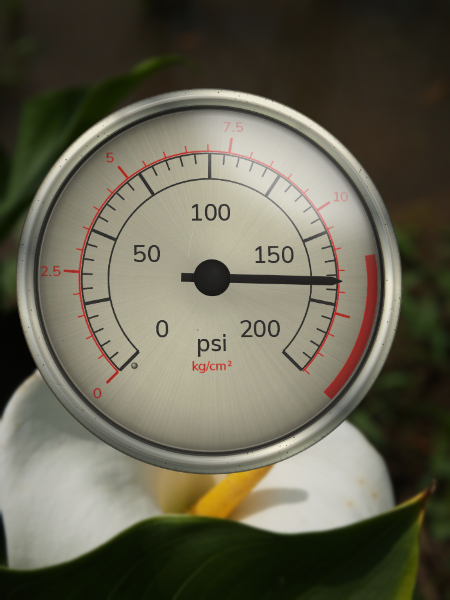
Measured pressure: **167.5** psi
